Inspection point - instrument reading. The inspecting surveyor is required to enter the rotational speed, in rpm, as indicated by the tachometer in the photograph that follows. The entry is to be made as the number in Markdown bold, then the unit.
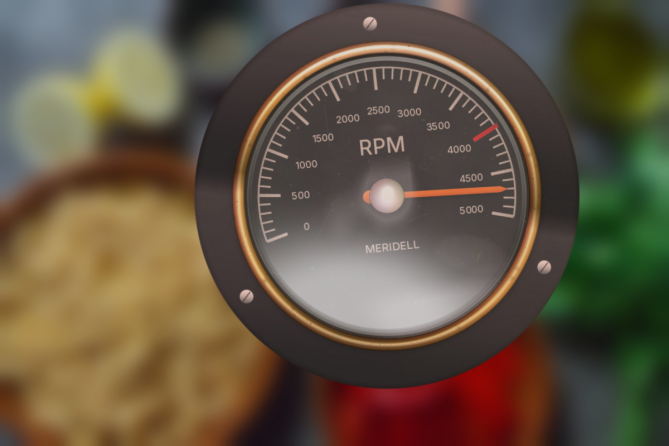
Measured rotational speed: **4700** rpm
